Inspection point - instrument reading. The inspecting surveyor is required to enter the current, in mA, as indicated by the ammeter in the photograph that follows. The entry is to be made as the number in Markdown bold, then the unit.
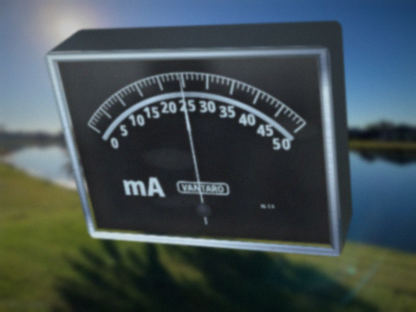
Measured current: **25** mA
